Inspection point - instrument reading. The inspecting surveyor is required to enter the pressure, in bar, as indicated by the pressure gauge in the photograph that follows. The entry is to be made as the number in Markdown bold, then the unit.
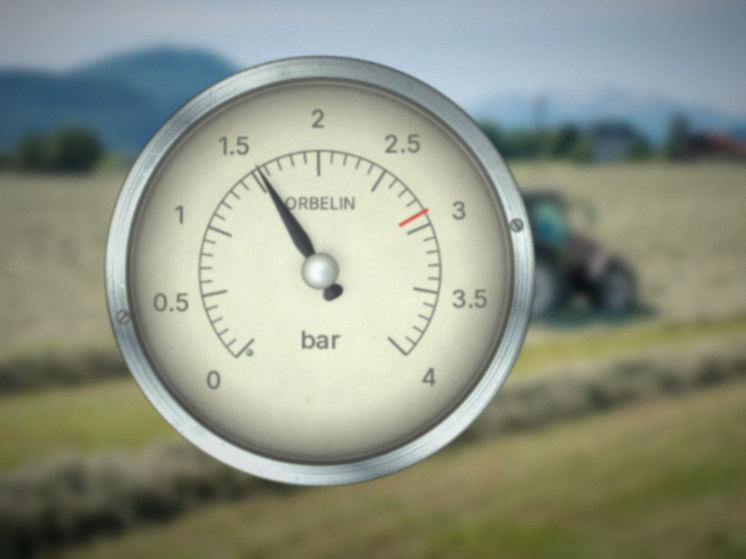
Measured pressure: **1.55** bar
